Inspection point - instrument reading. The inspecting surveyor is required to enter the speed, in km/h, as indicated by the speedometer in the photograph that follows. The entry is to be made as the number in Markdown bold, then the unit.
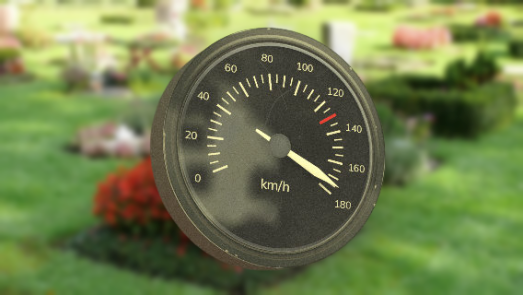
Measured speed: **175** km/h
